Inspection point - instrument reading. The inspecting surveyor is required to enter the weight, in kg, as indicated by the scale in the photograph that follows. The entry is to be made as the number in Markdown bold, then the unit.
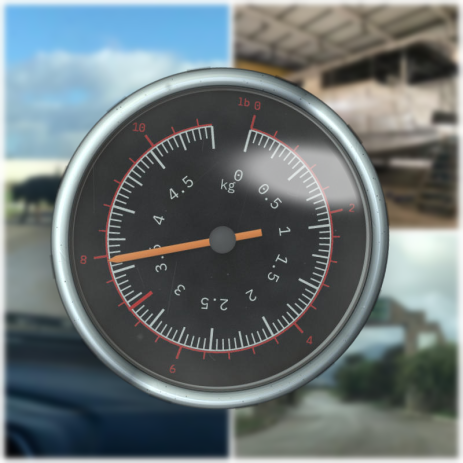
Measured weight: **3.6** kg
